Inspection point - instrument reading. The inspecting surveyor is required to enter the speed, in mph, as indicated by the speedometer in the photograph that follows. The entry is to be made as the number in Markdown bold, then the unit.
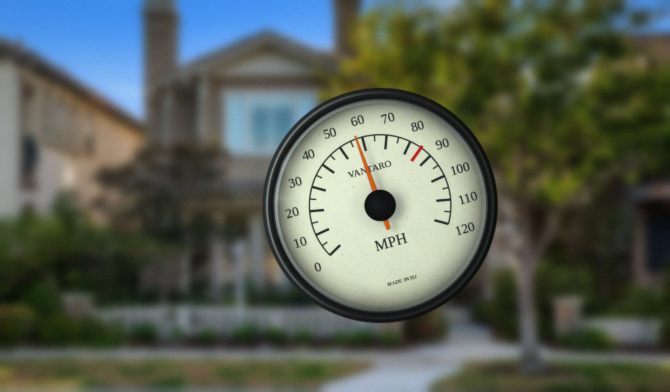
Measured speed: **57.5** mph
